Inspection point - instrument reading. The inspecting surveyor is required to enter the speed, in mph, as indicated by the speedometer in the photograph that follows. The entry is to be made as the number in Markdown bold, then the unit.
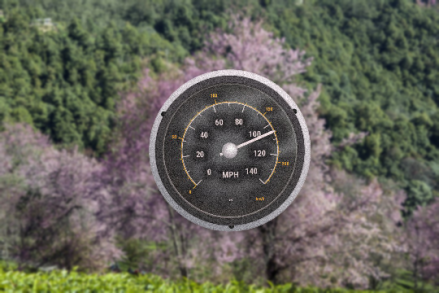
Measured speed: **105** mph
